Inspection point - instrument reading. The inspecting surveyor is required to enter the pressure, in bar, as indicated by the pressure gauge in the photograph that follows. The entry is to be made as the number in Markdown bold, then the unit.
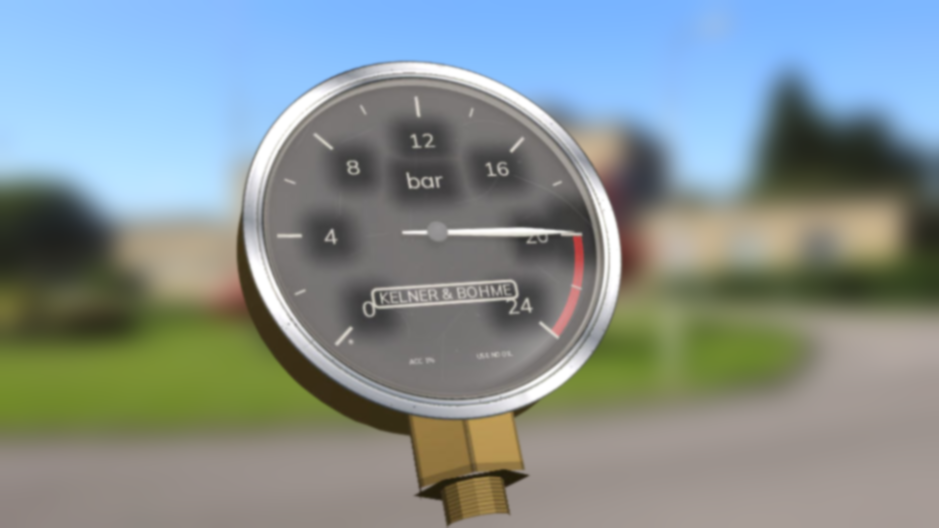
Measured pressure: **20** bar
